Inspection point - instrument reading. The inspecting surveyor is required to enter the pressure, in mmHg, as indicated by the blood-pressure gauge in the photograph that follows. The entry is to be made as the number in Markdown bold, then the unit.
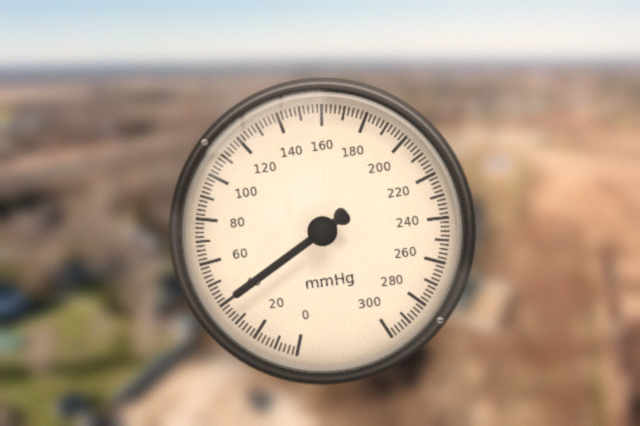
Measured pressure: **40** mmHg
